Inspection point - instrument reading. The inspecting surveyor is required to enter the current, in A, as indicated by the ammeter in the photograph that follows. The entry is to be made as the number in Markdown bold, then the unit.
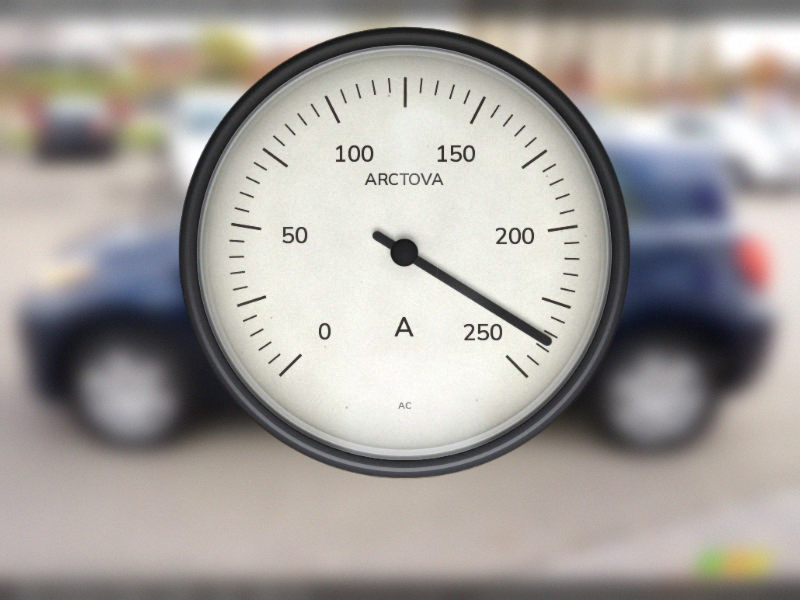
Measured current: **237.5** A
